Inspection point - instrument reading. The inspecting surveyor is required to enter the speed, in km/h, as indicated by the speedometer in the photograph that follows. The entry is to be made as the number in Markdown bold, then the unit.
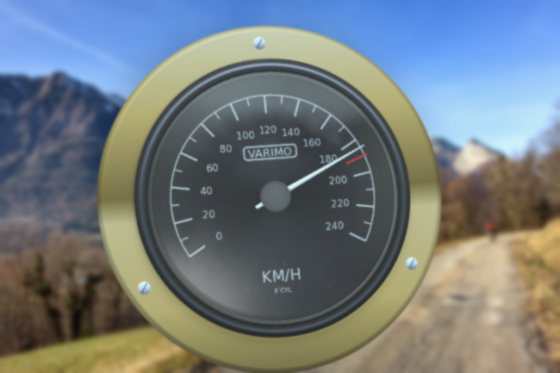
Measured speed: **185** km/h
